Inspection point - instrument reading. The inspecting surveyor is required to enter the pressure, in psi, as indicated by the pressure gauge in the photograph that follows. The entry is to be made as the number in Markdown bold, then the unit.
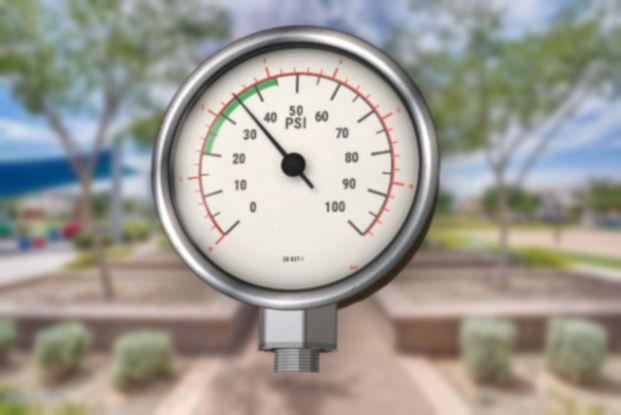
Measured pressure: **35** psi
